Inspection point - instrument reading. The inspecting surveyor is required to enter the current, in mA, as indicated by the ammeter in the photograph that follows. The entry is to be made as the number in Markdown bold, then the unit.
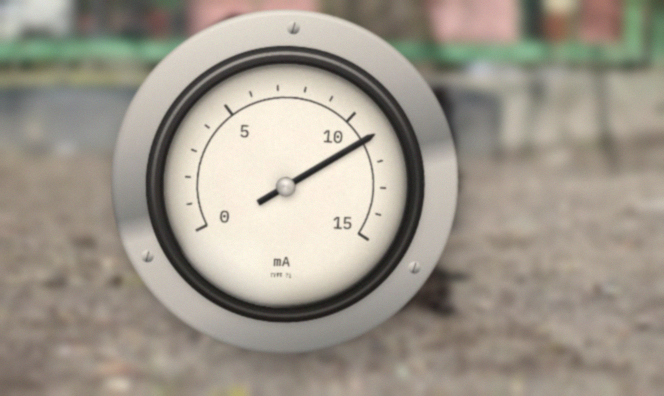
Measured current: **11** mA
